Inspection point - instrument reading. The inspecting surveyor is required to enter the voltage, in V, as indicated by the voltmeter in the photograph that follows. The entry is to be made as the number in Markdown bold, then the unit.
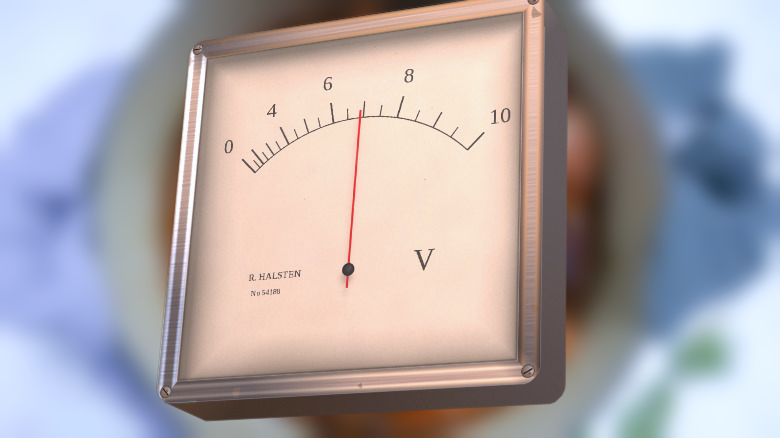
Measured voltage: **7** V
